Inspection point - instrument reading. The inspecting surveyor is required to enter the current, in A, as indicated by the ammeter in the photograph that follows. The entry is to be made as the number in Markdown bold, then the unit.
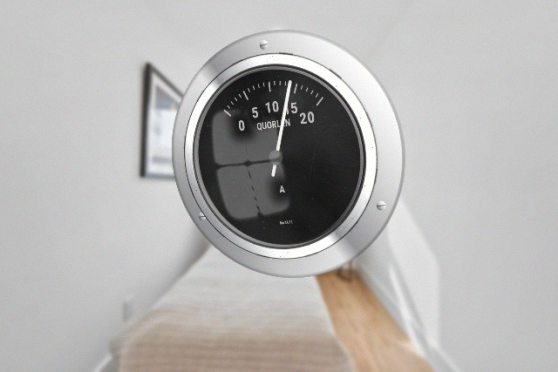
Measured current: **14** A
